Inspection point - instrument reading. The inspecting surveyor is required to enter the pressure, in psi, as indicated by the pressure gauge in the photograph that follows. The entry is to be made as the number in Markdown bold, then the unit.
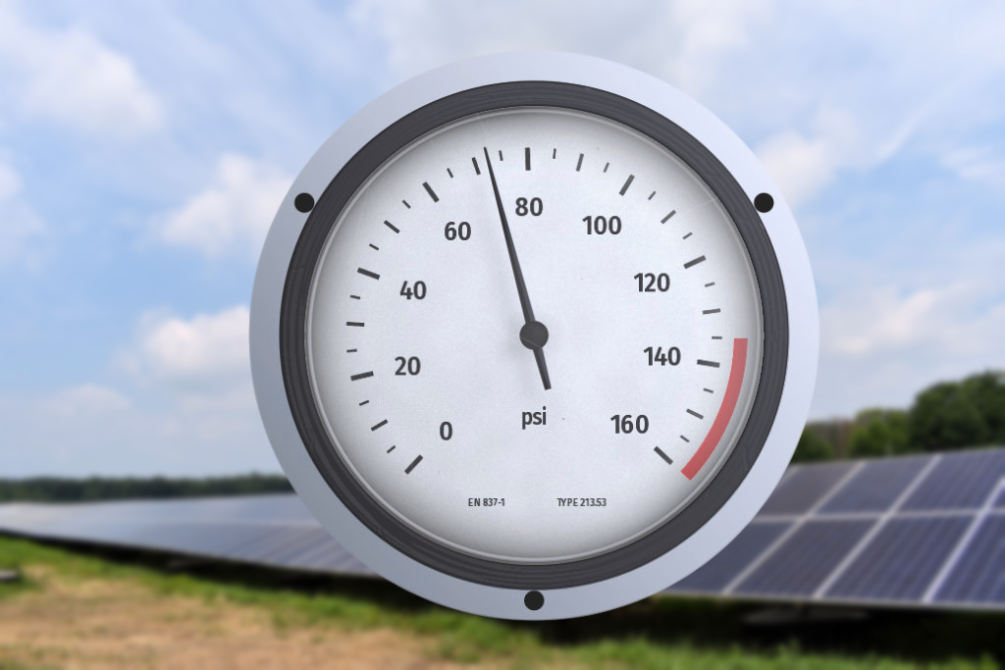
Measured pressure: **72.5** psi
